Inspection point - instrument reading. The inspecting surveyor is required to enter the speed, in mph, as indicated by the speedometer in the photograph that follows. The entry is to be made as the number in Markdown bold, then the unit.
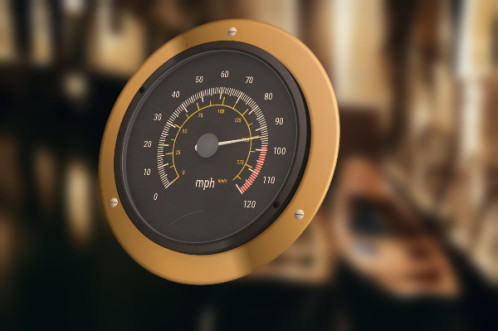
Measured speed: **95** mph
